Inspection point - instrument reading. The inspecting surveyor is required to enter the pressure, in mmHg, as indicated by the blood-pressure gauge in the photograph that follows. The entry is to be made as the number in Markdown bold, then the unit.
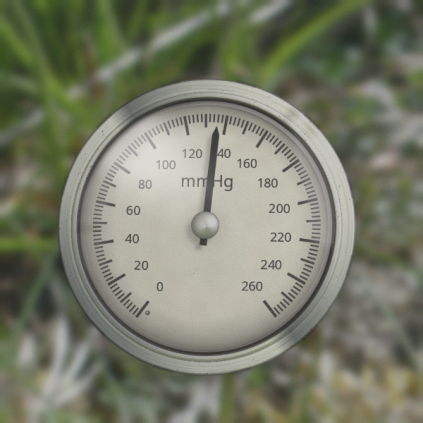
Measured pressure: **136** mmHg
